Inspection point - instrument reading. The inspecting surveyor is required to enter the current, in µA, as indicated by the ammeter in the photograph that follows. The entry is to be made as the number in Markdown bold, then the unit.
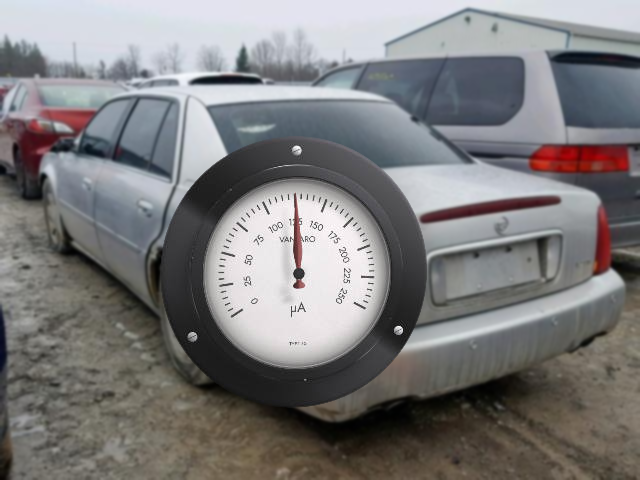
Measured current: **125** µA
